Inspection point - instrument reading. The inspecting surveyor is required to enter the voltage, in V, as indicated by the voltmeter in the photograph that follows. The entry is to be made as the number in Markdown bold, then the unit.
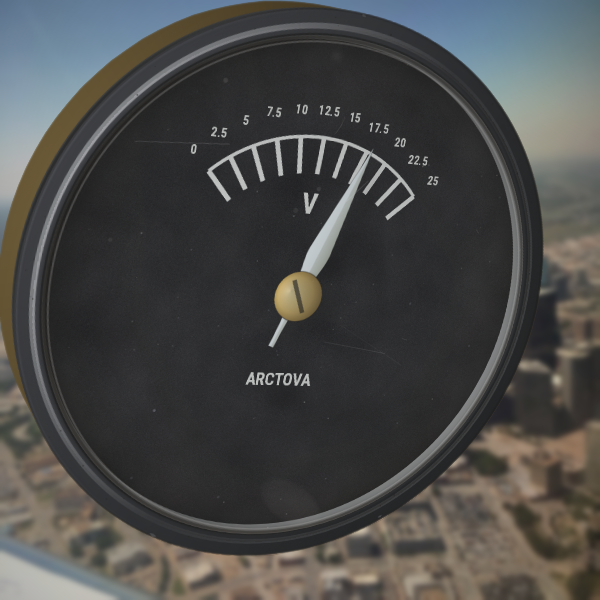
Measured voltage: **17.5** V
